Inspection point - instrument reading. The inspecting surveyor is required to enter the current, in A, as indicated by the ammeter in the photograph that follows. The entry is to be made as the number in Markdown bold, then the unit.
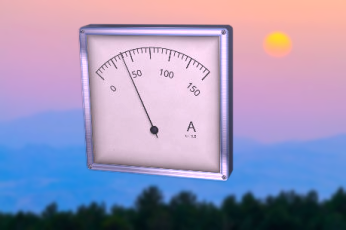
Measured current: **40** A
